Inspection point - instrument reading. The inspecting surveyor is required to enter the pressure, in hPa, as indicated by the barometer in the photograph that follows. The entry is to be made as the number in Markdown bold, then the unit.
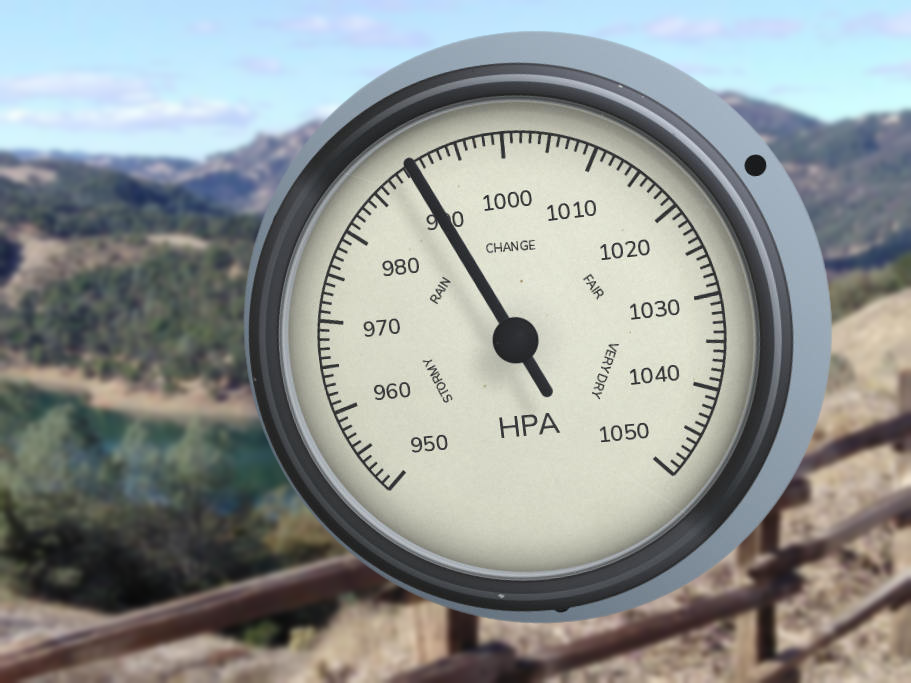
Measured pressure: **990** hPa
